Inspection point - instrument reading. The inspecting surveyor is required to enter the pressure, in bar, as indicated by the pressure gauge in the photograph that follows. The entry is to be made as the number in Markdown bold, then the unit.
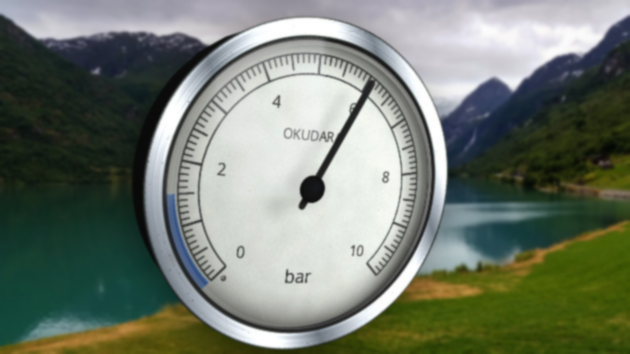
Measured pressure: **6** bar
